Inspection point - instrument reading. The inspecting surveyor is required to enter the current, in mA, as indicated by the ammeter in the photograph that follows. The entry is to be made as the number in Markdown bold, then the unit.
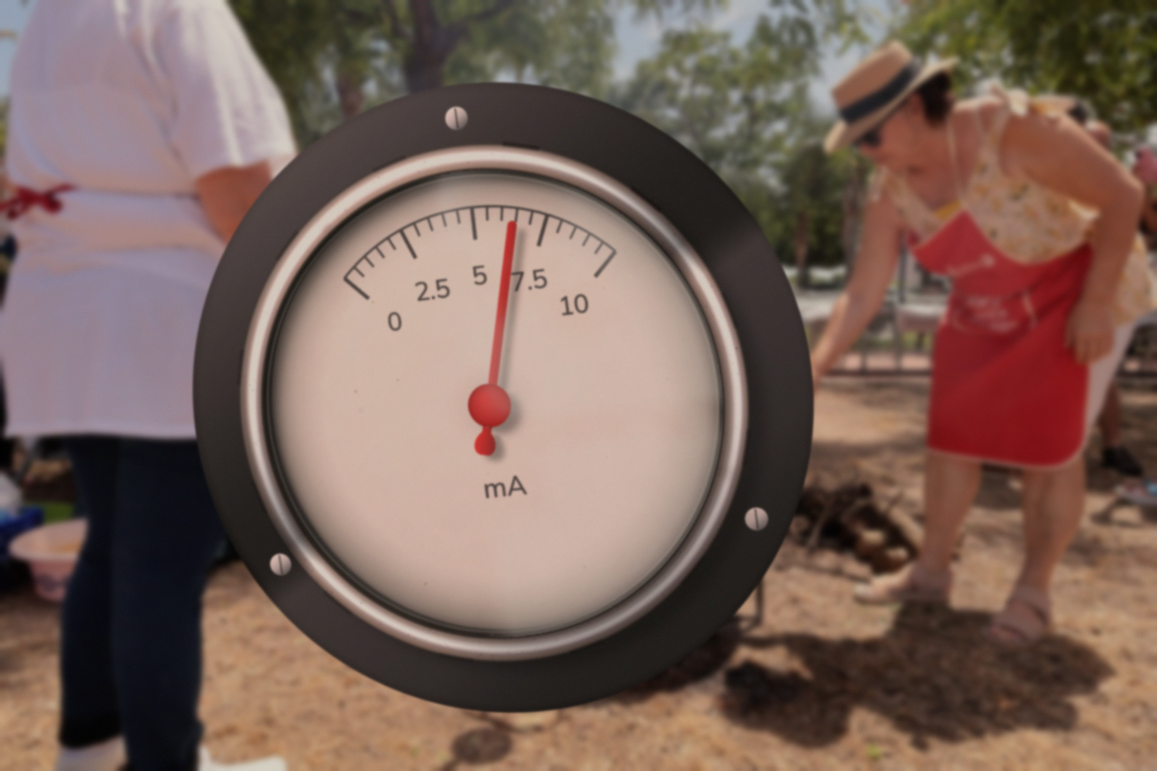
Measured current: **6.5** mA
